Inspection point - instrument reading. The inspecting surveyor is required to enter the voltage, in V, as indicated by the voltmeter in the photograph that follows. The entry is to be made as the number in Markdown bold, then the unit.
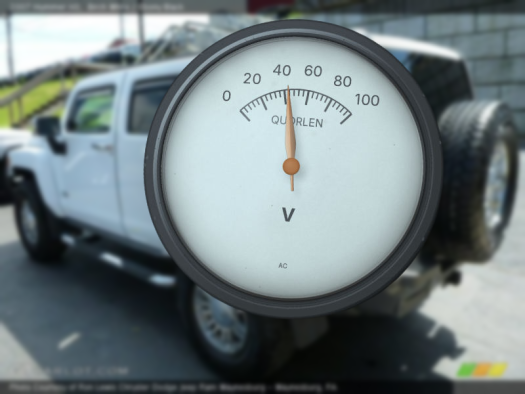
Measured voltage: **44** V
